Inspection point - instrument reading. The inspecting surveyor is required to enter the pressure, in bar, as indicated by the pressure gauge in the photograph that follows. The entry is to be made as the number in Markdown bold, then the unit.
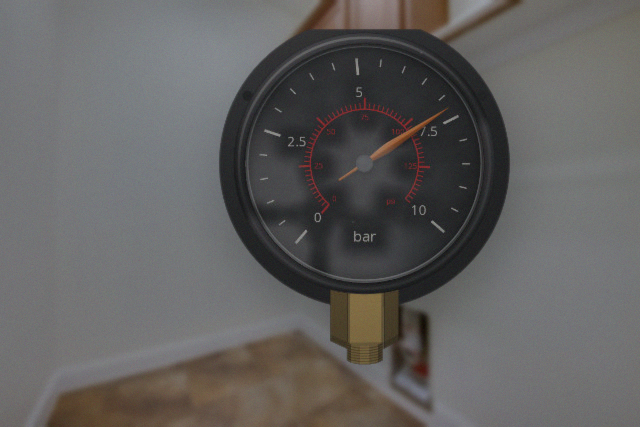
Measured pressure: **7.25** bar
